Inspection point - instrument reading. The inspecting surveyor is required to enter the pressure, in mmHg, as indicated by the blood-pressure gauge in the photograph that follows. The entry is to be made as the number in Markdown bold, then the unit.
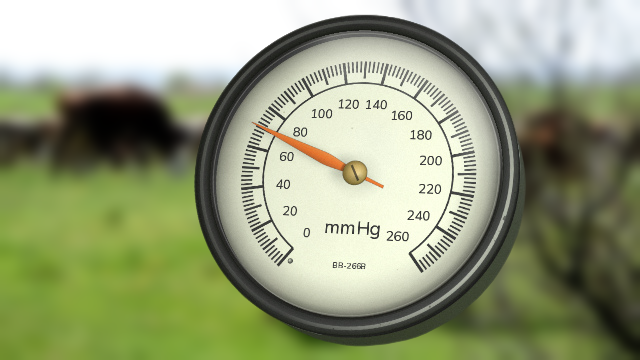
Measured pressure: **70** mmHg
